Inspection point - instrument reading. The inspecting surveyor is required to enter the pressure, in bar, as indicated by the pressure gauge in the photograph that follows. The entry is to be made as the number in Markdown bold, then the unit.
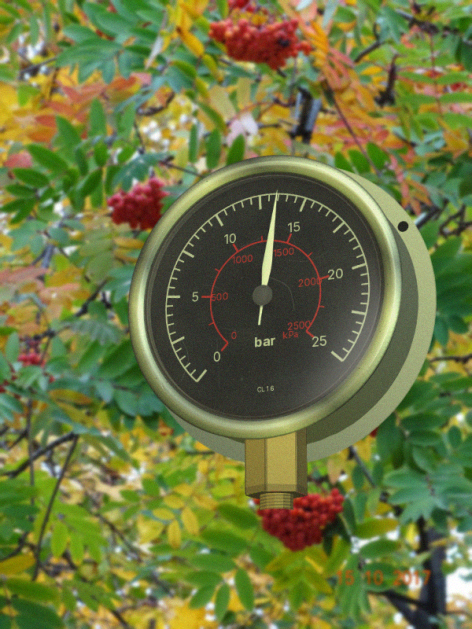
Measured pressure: **13.5** bar
